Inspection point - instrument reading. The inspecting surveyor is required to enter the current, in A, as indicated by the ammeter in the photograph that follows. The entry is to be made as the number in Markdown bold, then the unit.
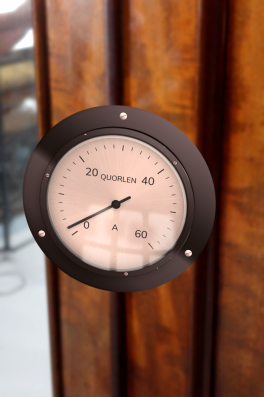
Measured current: **2** A
